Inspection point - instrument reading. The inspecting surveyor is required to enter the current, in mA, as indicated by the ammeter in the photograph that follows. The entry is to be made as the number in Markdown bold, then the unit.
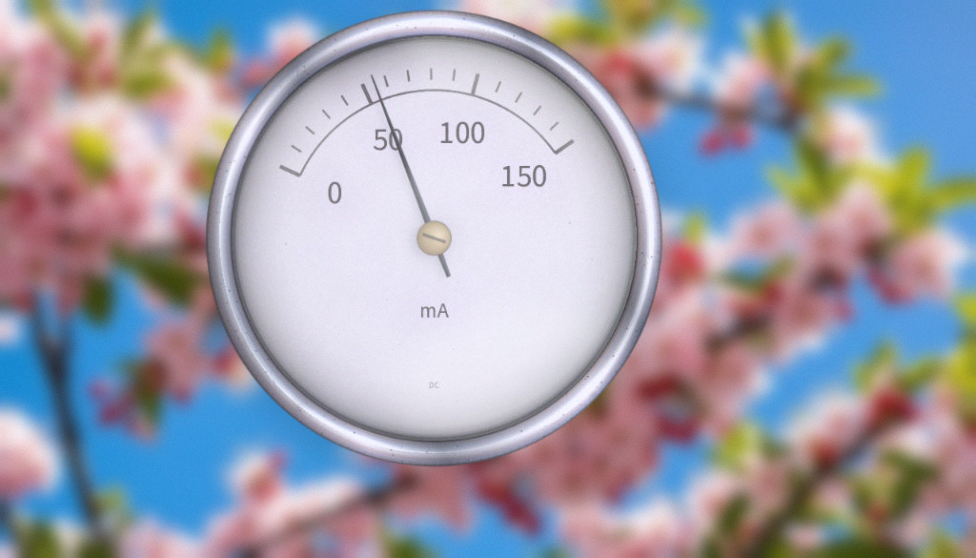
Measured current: **55** mA
